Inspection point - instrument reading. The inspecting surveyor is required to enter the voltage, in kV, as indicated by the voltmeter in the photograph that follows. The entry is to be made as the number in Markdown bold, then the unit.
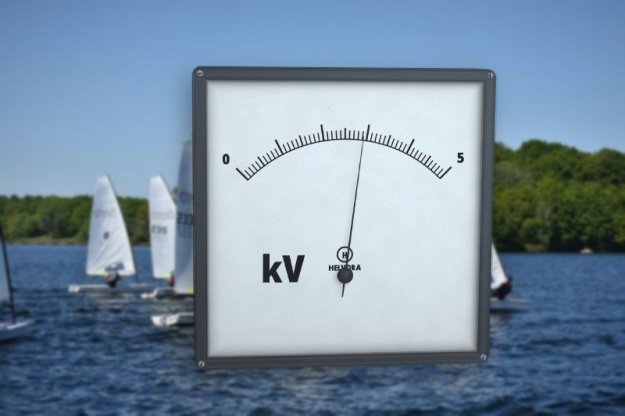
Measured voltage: **2.9** kV
